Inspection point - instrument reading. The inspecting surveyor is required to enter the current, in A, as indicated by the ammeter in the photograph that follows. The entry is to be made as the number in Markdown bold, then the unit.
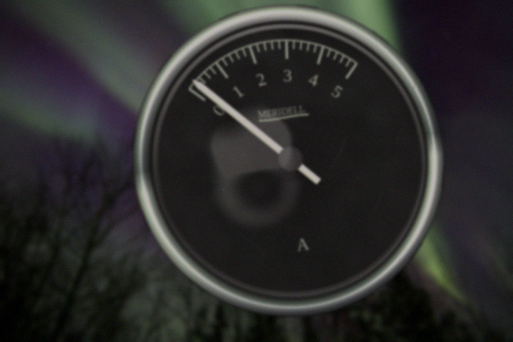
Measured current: **0.2** A
